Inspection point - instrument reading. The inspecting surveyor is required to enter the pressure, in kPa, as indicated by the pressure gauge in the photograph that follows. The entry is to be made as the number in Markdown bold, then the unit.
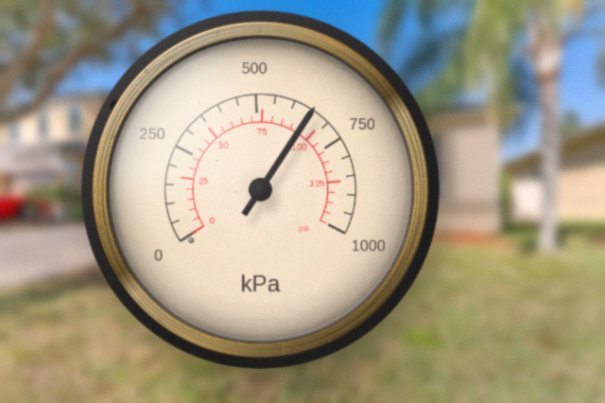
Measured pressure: **650** kPa
